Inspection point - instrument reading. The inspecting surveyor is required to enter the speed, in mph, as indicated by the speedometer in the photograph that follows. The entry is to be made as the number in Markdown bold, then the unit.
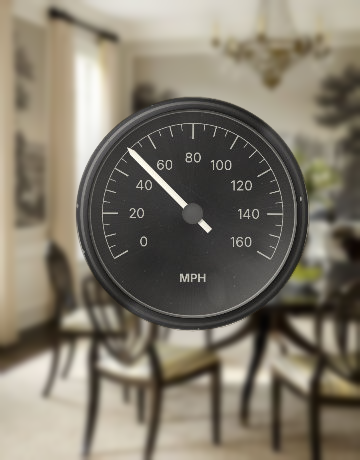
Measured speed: **50** mph
